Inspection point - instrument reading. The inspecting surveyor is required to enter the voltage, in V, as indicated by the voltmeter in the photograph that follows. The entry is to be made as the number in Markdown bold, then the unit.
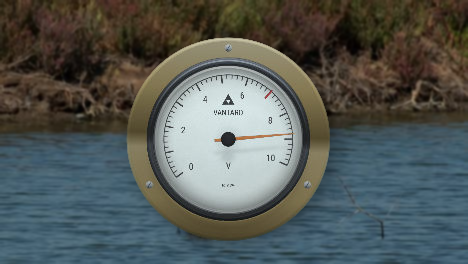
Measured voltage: **8.8** V
